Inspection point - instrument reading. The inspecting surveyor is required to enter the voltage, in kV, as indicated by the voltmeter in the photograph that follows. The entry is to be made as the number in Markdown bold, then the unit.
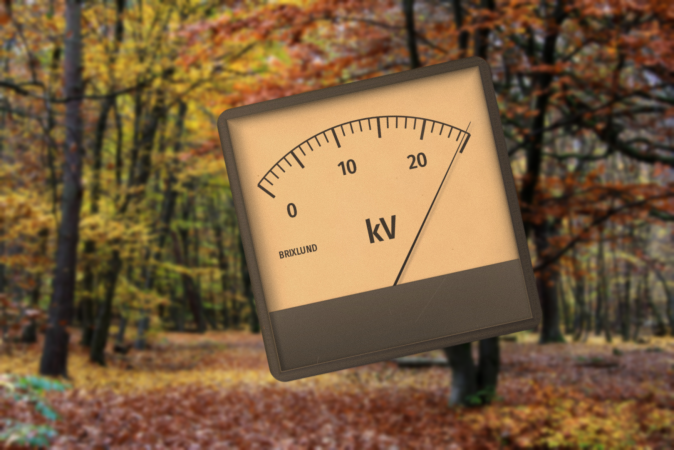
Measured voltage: **24.5** kV
